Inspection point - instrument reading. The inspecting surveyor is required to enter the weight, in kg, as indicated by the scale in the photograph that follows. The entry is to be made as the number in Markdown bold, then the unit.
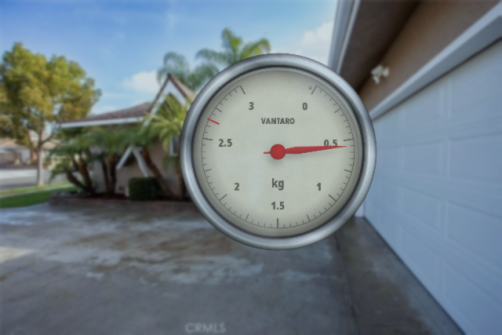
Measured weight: **0.55** kg
